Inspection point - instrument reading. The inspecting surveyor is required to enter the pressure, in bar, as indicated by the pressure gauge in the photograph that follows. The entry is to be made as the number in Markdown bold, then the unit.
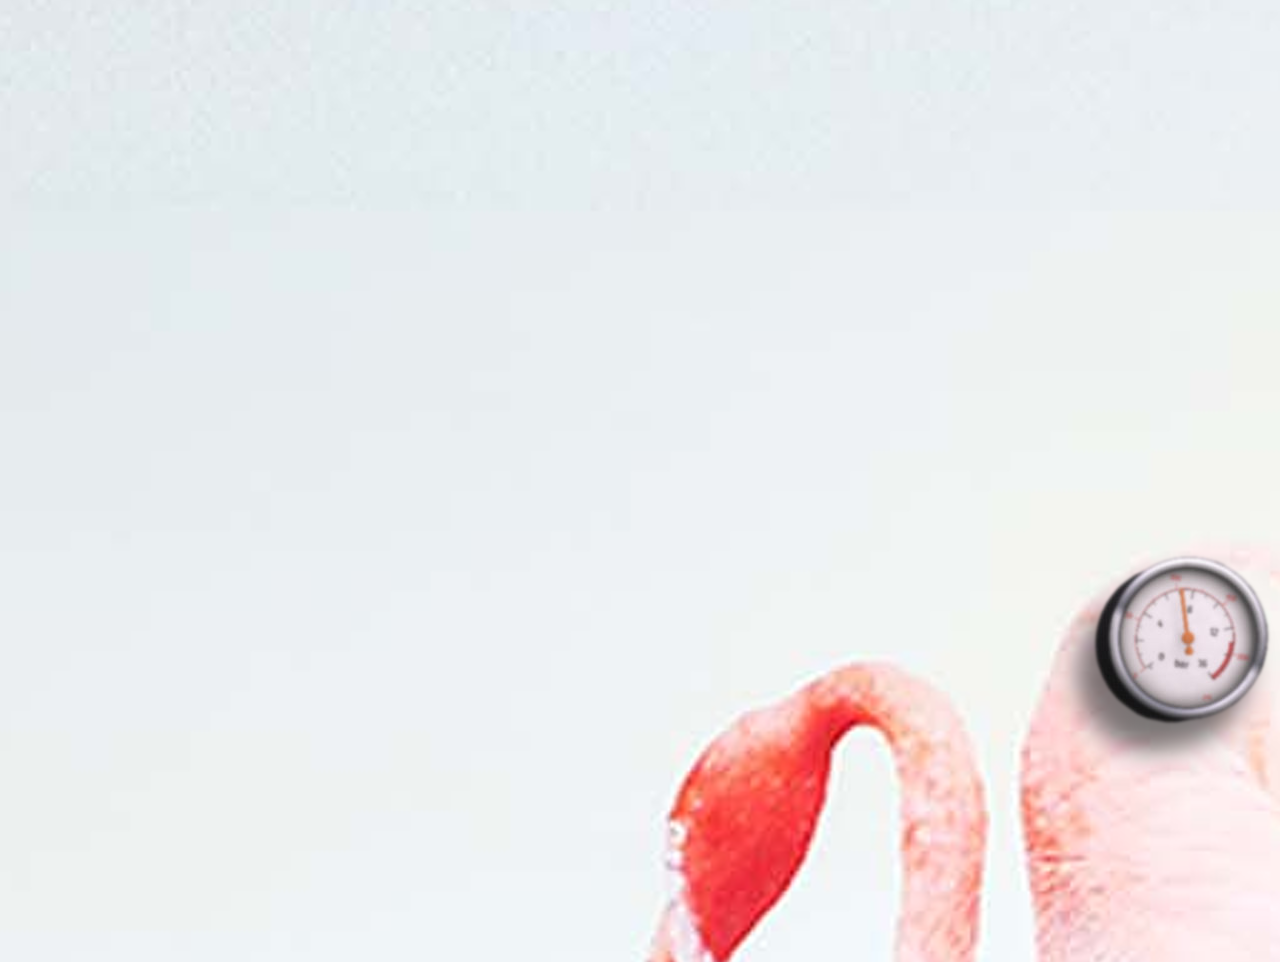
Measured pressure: **7** bar
